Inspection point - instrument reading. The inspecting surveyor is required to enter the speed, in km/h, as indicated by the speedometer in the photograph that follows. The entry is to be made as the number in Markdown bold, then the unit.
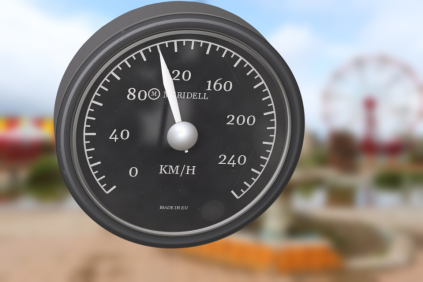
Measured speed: **110** km/h
